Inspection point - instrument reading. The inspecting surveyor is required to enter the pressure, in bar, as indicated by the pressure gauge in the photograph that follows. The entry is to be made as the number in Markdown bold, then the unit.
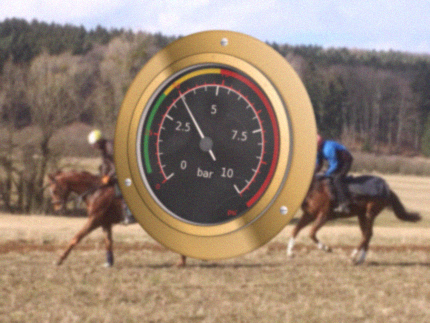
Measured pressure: **3.5** bar
